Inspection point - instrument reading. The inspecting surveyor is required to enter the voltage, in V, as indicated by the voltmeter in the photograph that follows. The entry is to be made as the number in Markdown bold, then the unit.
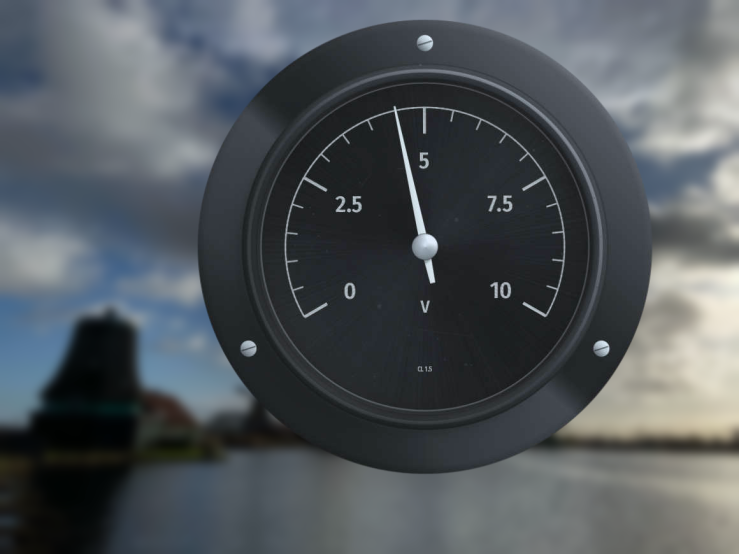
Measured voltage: **4.5** V
